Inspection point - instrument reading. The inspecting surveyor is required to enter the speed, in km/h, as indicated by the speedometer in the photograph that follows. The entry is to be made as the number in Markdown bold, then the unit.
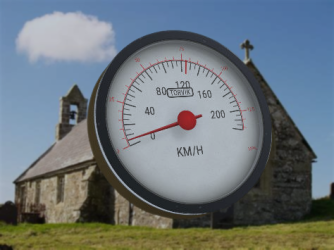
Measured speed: **5** km/h
